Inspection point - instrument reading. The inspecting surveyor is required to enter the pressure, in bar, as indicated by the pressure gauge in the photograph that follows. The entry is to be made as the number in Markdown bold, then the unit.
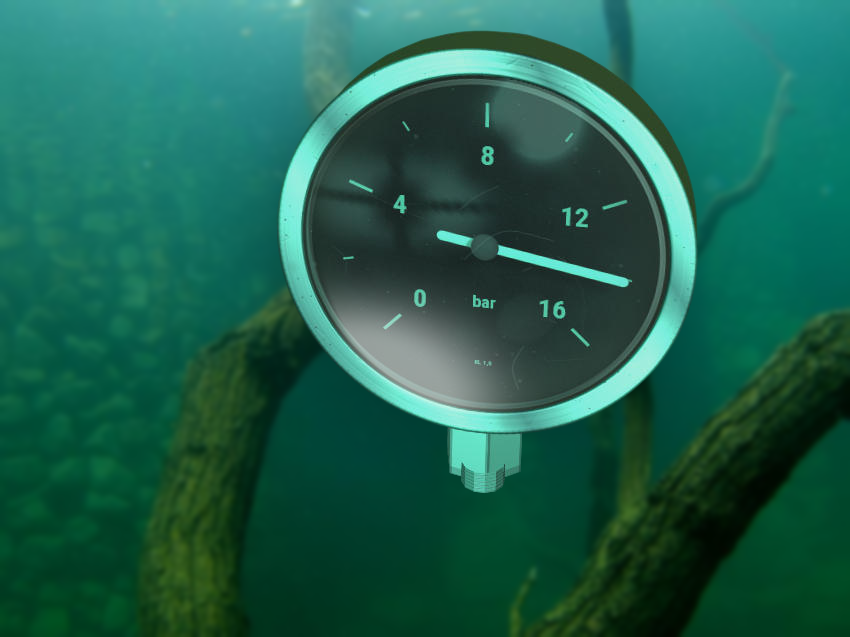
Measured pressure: **14** bar
